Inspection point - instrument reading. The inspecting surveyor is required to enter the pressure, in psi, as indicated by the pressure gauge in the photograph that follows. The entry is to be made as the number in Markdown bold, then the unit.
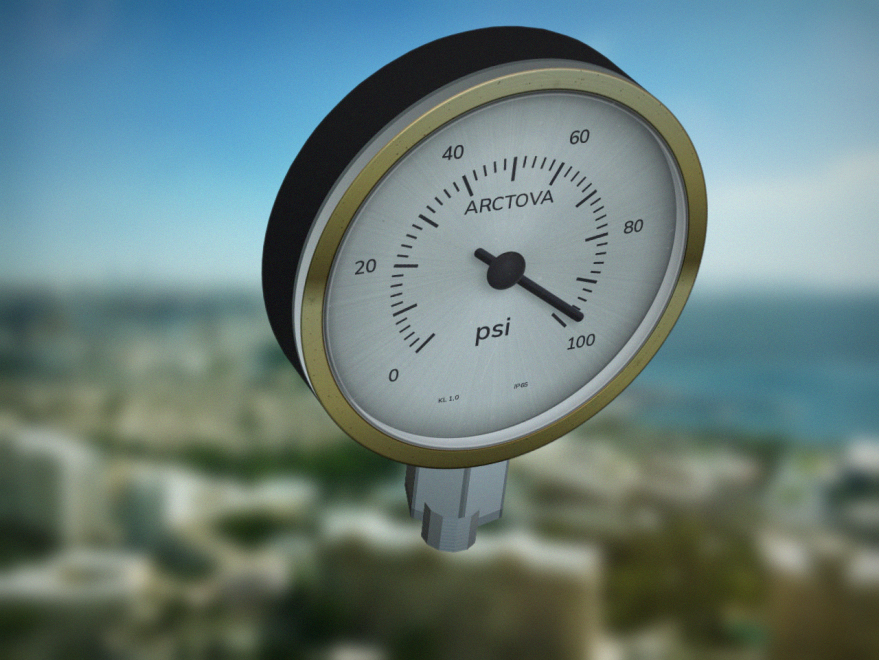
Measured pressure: **97** psi
